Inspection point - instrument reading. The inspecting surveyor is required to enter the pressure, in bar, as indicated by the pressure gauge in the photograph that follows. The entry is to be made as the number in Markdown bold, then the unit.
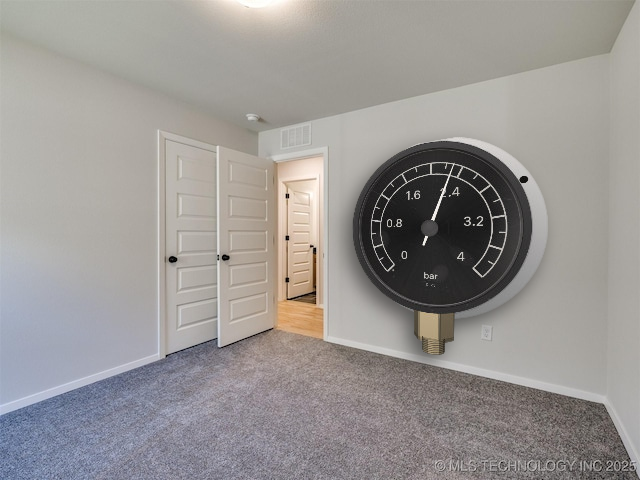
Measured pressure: **2.3** bar
